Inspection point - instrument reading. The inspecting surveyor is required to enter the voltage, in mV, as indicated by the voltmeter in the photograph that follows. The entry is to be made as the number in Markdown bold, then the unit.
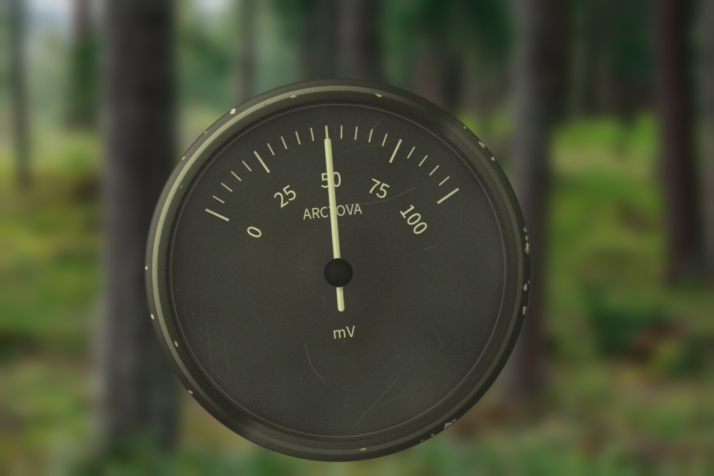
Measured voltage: **50** mV
